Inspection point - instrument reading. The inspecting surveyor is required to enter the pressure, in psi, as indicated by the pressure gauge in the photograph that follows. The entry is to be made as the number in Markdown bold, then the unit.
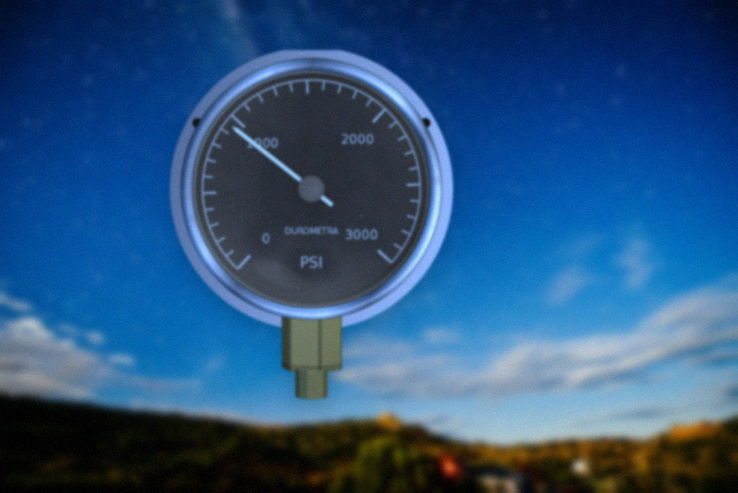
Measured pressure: **950** psi
